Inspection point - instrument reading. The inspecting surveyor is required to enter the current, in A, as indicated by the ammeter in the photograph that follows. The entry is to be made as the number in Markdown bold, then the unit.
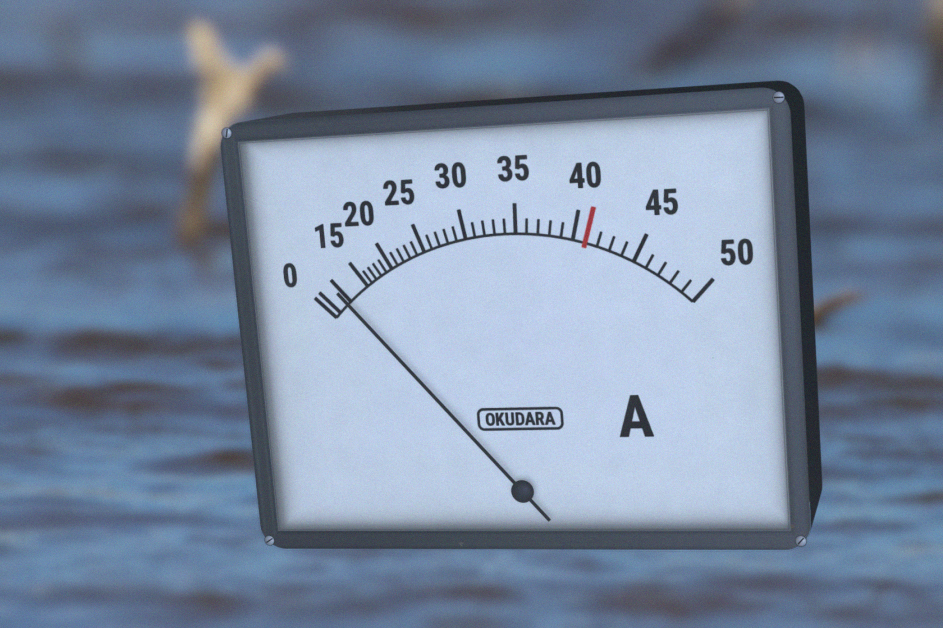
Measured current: **10** A
